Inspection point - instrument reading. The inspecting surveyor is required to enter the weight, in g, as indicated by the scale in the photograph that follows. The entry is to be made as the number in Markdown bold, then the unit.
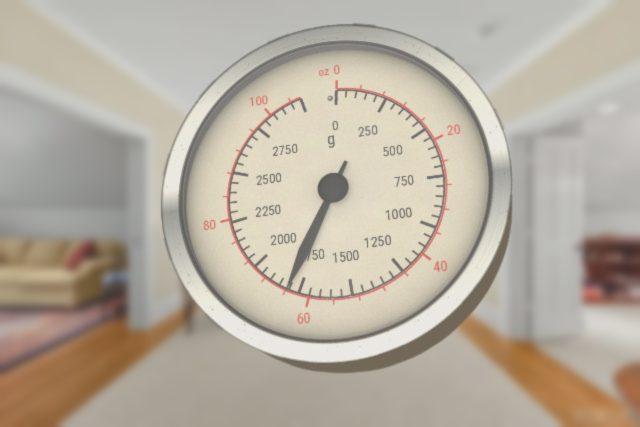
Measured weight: **1800** g
